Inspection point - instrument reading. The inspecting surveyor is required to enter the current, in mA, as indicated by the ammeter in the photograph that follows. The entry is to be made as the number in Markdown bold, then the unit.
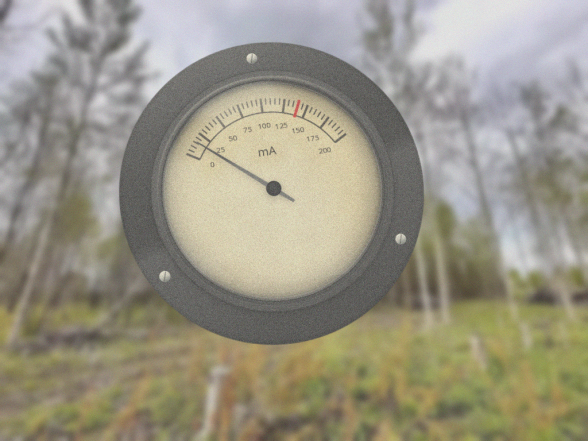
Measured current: **15** mA
